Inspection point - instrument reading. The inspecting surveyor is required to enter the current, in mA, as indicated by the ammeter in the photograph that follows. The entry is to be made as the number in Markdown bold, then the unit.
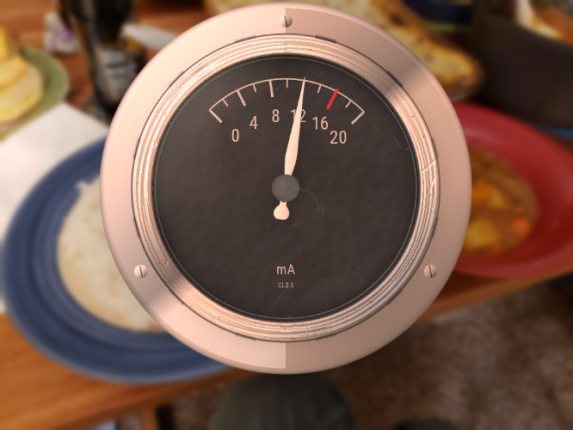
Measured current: **12** mA
